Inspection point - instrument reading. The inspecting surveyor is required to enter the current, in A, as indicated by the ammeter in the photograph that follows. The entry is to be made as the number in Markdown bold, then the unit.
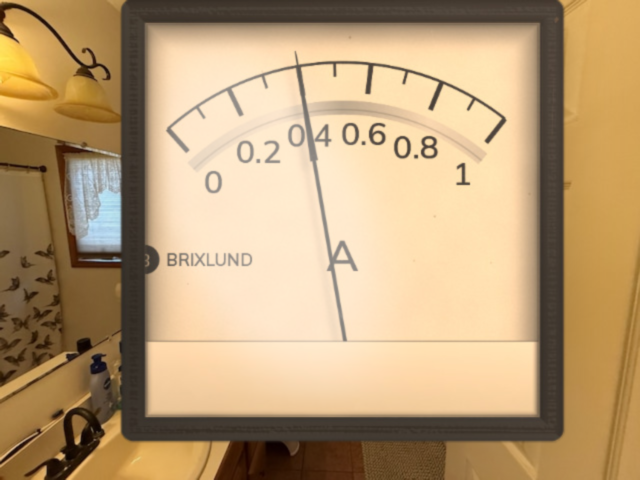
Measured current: **0.4** A
